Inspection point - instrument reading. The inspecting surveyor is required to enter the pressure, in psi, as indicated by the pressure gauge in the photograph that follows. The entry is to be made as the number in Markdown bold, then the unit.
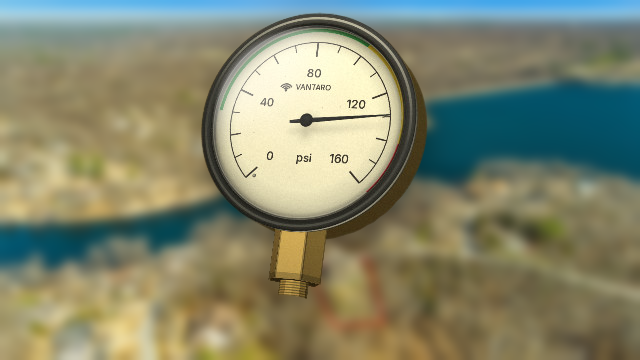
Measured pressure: **130** psi
